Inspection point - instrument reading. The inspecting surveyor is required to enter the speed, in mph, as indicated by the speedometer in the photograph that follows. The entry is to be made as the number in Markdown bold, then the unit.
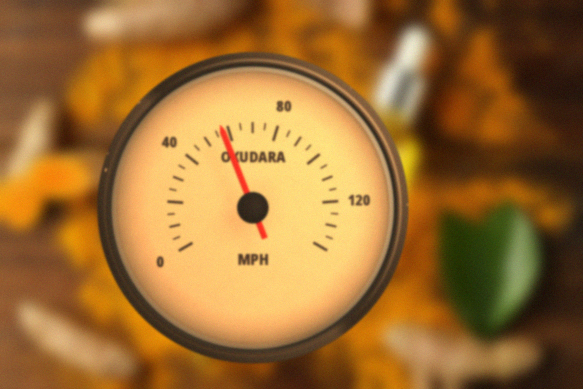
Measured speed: **57.5** mph
